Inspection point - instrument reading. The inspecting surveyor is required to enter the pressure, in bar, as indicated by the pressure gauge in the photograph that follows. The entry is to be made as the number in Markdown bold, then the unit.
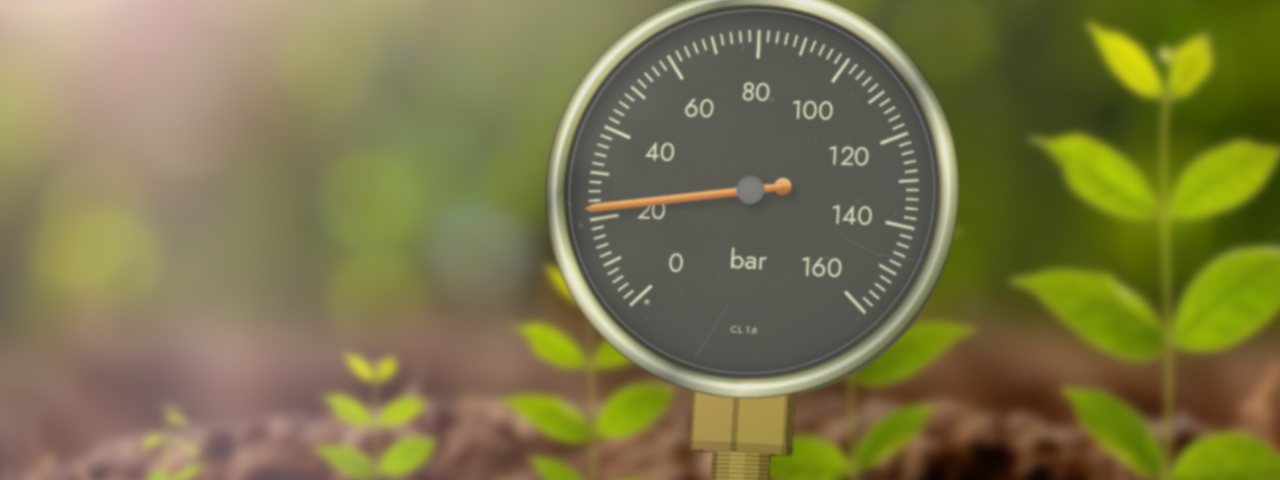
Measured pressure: **22** bar
